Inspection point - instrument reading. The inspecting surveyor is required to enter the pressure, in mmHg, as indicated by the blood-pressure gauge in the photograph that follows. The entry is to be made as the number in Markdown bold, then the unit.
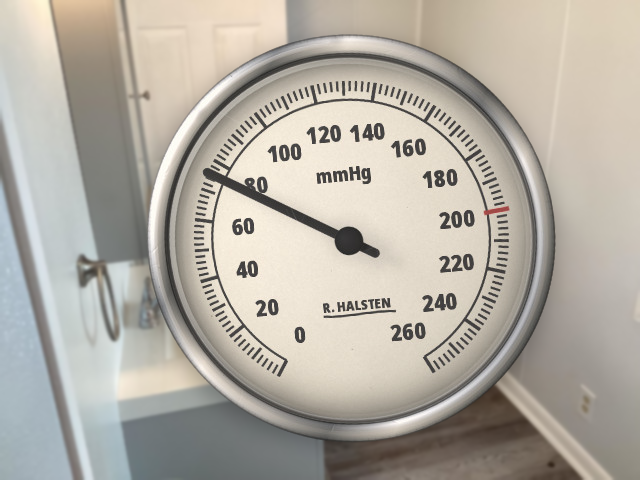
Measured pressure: **76** mmHg
